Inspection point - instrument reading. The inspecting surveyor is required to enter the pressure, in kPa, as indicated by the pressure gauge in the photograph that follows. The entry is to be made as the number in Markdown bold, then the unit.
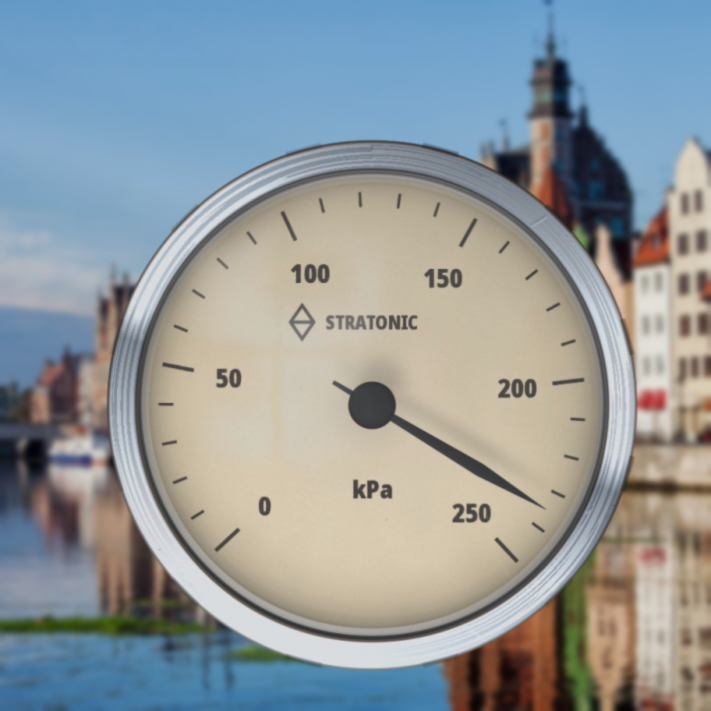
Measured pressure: **235** kPa
